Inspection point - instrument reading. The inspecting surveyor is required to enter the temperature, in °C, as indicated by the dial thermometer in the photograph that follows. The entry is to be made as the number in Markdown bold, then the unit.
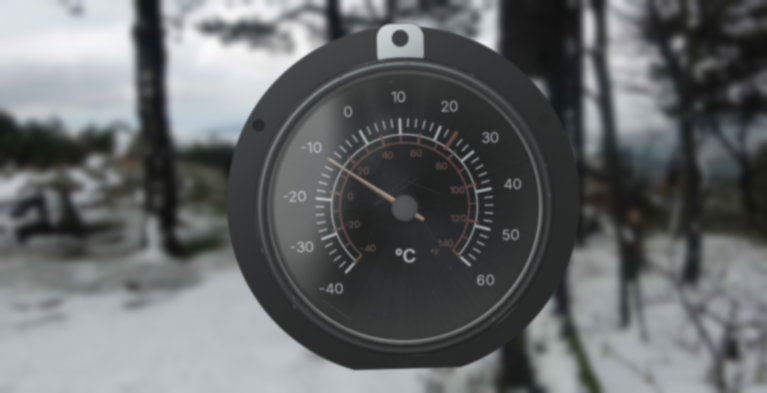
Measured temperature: **-10** °C
